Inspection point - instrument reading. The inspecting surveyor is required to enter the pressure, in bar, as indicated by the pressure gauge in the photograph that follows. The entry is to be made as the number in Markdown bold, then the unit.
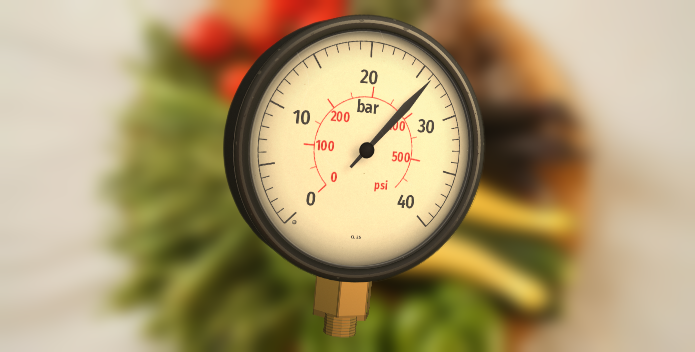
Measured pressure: **26** bar
